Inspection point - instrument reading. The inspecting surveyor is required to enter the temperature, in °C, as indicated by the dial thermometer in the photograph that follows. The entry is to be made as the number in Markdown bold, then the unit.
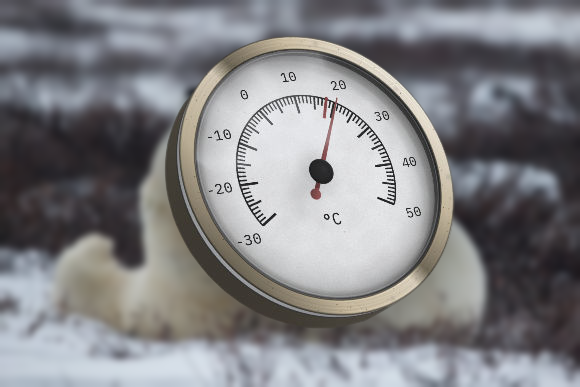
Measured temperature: **20** °C
